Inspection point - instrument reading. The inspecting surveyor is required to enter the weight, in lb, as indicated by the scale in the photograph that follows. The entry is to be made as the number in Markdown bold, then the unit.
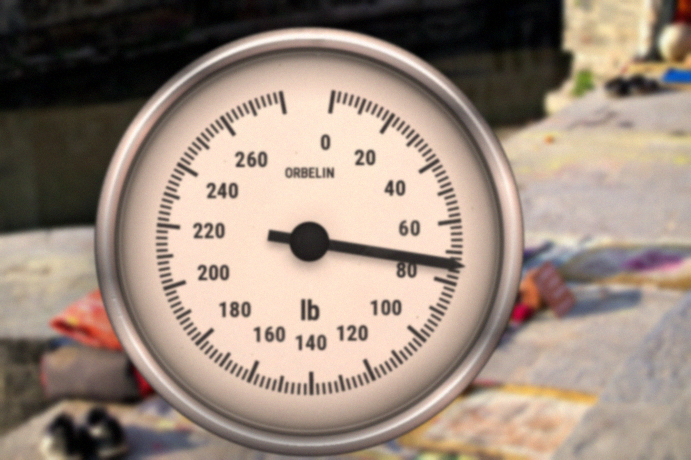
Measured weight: **74** lb
